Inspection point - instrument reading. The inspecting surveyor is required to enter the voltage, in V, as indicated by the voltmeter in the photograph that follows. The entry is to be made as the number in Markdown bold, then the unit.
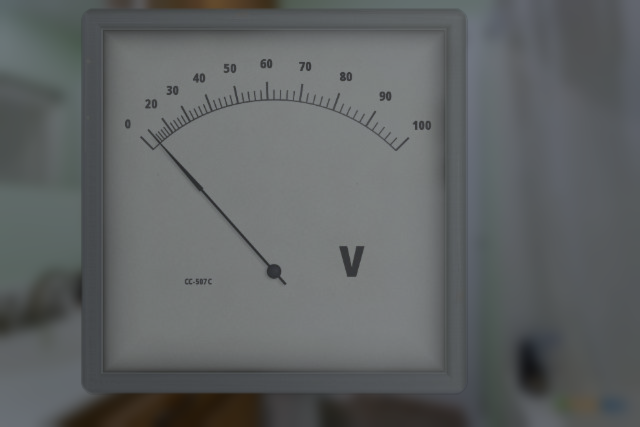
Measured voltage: **10** V
